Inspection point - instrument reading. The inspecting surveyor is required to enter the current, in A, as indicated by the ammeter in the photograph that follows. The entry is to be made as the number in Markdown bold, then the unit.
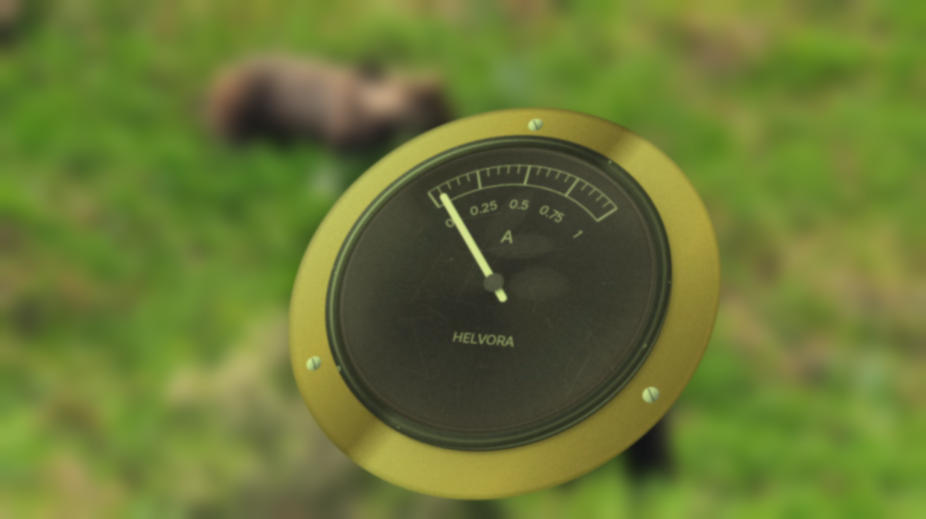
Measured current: **0.05** A
